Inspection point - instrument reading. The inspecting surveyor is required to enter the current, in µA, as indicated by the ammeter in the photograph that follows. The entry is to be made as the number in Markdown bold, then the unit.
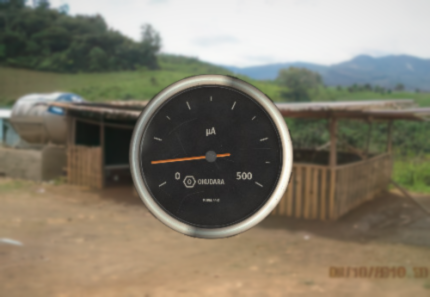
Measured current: **50** µA
